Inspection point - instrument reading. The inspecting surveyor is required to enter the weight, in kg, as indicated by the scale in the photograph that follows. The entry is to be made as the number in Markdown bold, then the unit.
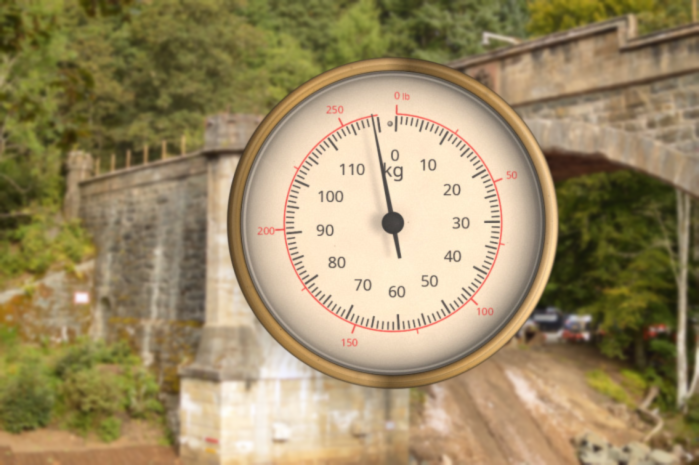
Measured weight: **119** kg
